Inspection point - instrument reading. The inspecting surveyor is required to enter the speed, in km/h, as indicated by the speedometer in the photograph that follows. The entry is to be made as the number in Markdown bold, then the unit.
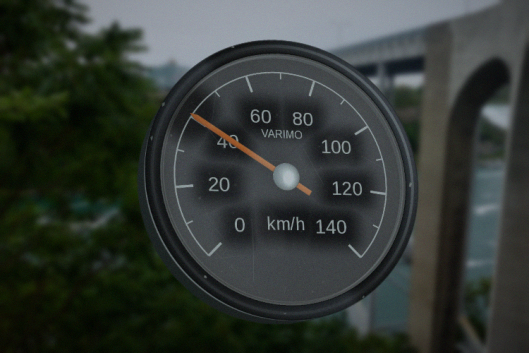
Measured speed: **40** km/h
